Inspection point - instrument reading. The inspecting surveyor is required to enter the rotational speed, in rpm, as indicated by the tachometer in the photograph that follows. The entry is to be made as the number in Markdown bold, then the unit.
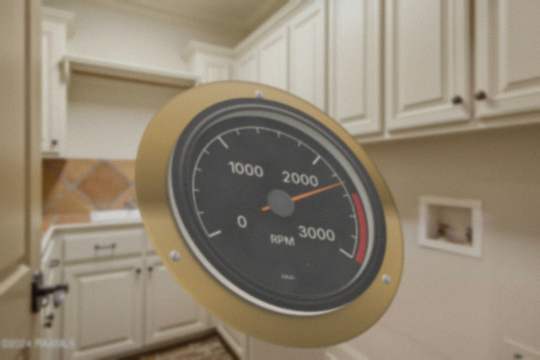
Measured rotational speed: **2300** rpm
